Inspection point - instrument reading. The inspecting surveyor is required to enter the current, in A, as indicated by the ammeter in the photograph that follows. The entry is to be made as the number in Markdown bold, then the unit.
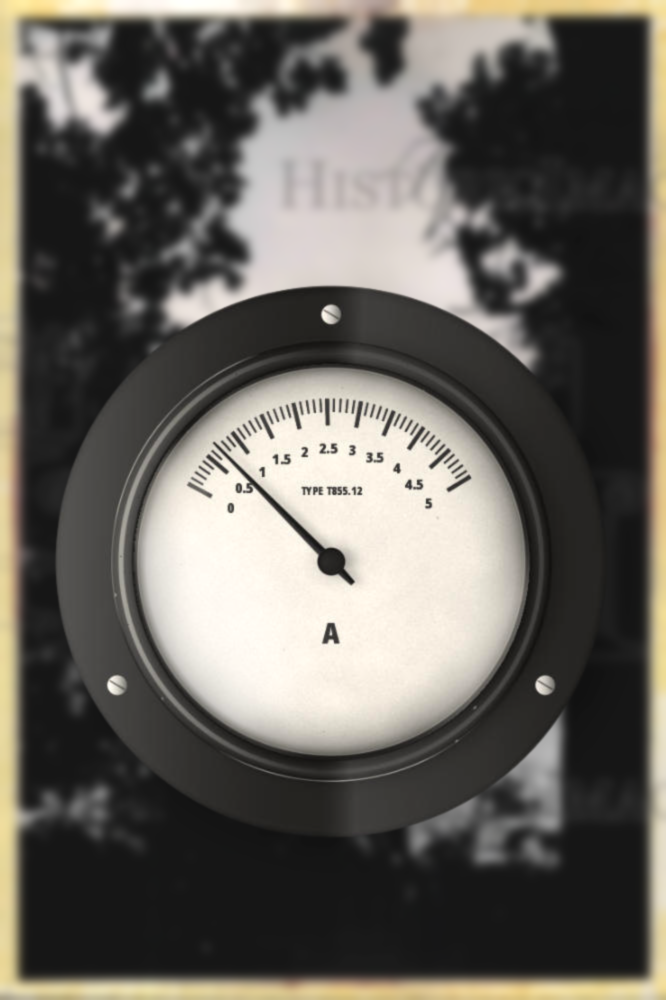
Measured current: **0.7** A
